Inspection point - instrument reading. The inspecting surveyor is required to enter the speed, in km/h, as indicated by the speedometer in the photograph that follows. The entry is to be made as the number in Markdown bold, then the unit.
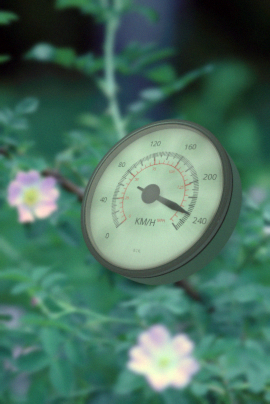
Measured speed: **240** km/h
